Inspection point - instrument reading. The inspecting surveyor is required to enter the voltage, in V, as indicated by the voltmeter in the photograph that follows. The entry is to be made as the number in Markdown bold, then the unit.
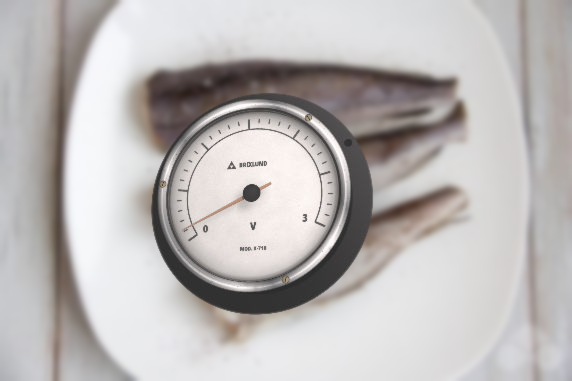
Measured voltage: **0.1** V
